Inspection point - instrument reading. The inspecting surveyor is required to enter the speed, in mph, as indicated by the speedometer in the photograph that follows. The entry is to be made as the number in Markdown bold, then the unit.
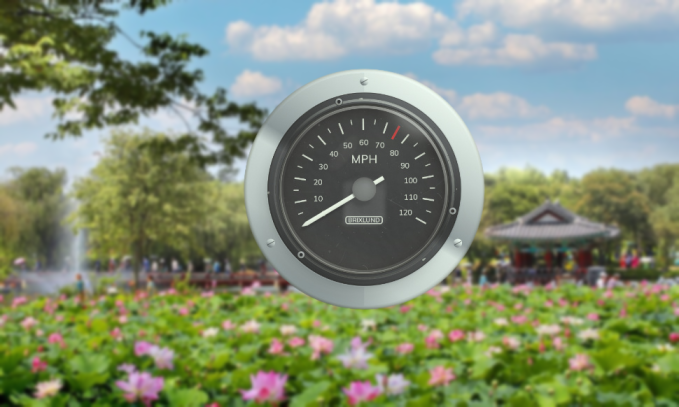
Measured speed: **0** mph
